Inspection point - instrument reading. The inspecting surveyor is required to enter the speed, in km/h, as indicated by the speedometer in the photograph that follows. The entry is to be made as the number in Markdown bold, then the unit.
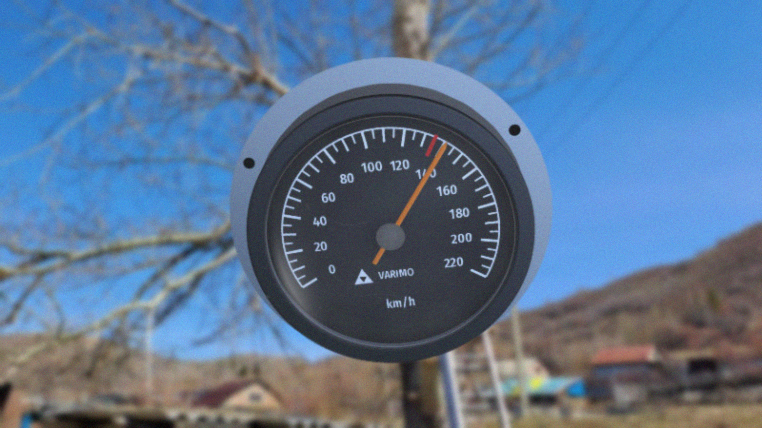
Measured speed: **140** km/h
